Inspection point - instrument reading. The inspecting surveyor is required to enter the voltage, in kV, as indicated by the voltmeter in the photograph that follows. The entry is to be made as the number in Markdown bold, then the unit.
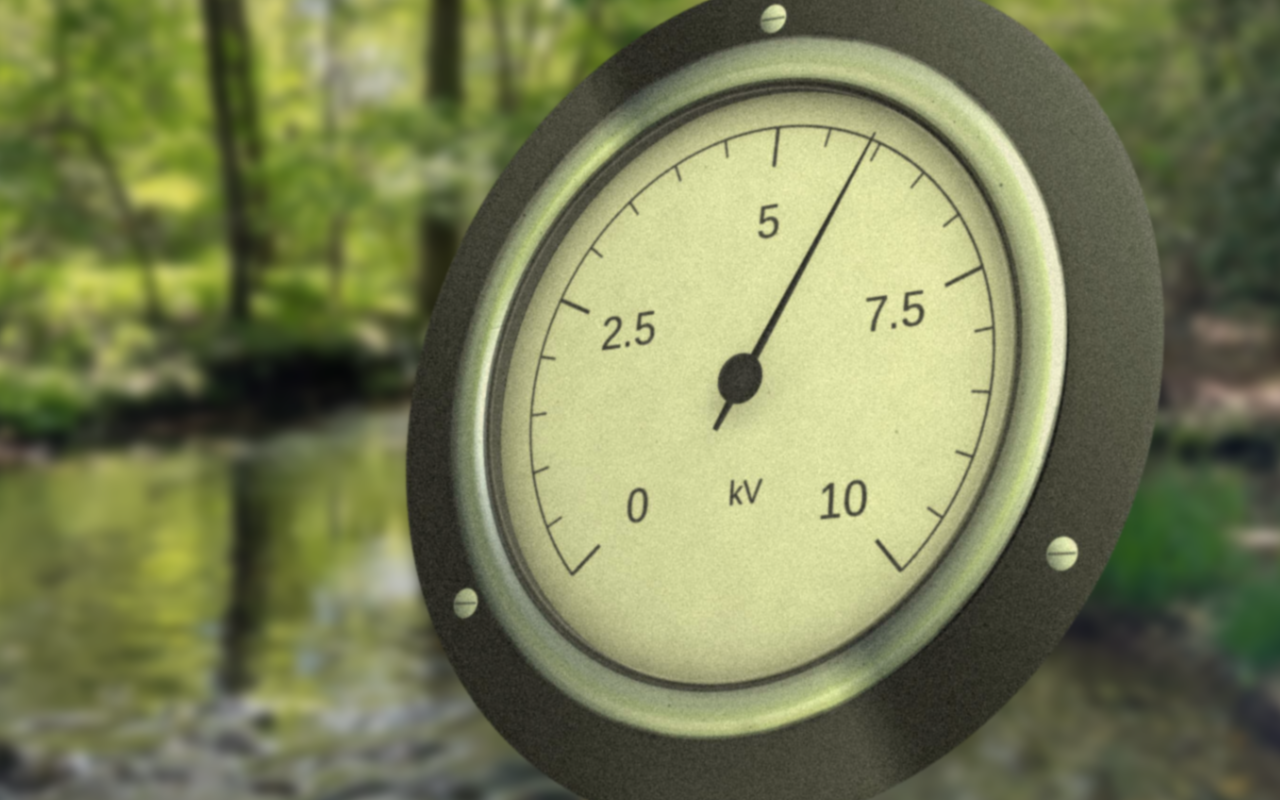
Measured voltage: **6** kV
